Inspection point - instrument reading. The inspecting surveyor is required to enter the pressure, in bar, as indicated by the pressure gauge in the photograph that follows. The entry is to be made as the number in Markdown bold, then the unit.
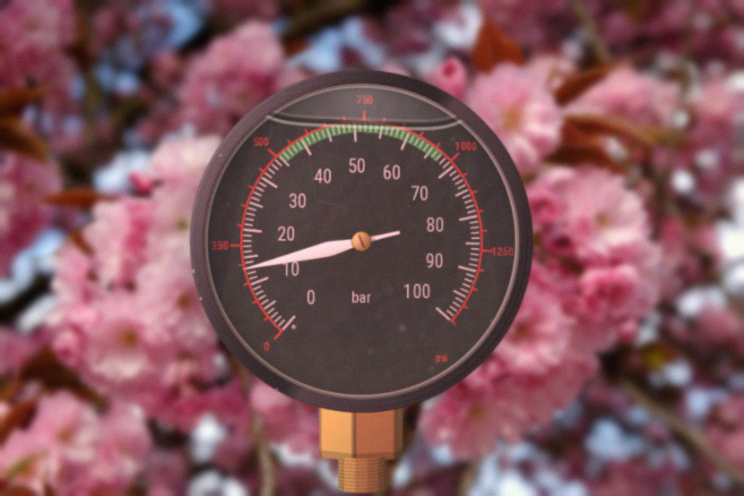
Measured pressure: **13** bar
